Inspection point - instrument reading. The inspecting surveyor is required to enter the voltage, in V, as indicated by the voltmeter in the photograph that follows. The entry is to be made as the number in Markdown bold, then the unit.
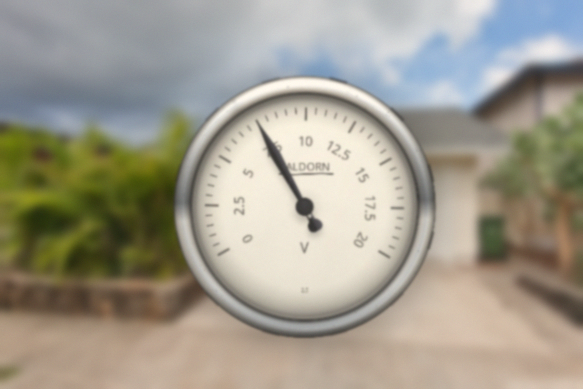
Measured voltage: **7.5** V
